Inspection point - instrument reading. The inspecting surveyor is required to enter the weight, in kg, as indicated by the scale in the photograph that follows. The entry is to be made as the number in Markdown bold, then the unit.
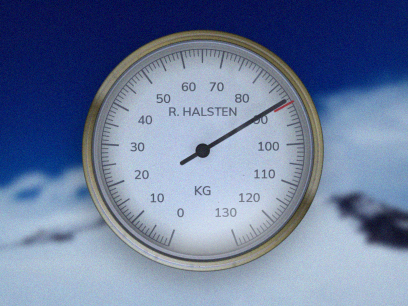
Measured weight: **89** kg
